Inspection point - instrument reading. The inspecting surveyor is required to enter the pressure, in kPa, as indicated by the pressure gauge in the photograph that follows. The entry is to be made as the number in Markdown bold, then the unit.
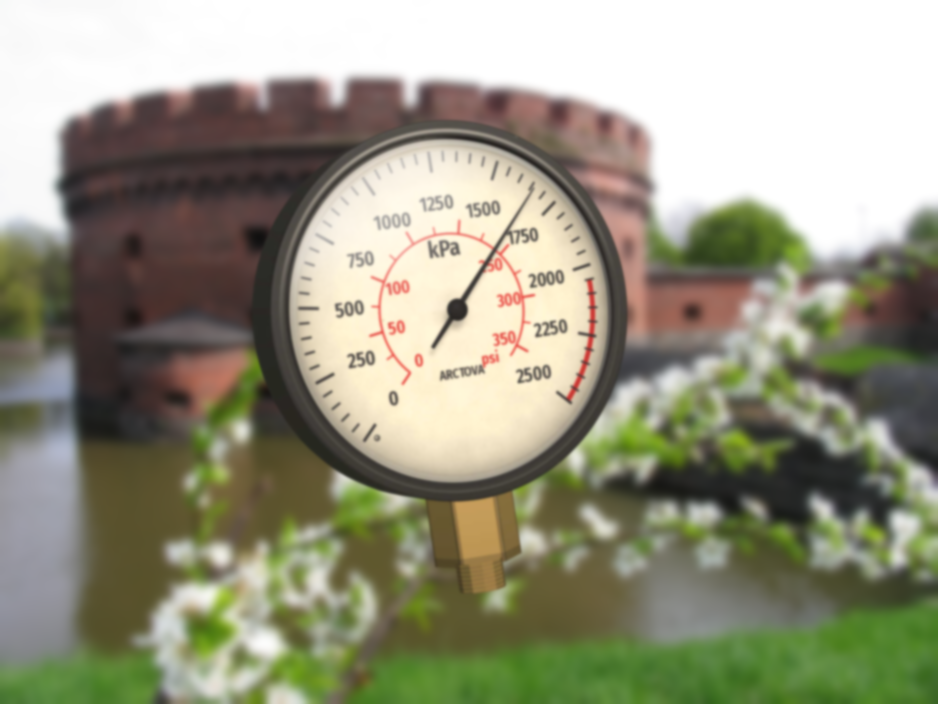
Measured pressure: **1650** kPa
